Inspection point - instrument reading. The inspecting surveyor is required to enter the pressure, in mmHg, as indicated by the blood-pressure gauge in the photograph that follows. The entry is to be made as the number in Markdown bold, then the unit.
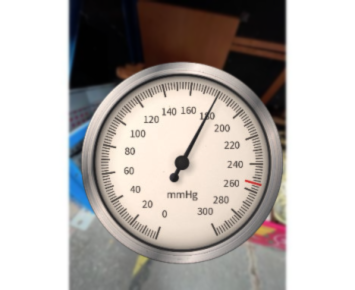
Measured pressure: **180** mmHg
